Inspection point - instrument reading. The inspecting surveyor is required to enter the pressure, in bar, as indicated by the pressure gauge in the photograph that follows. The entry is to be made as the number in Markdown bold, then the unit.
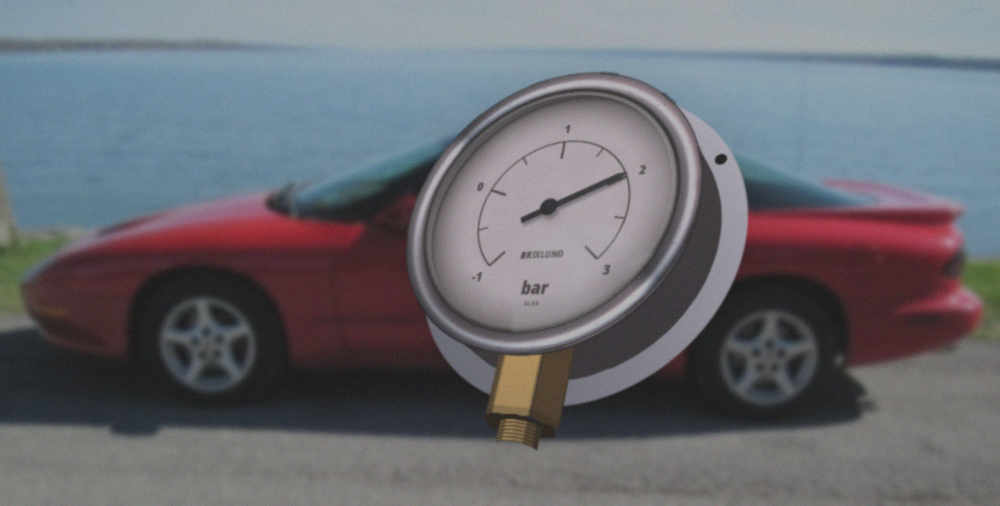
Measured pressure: **2** bar
